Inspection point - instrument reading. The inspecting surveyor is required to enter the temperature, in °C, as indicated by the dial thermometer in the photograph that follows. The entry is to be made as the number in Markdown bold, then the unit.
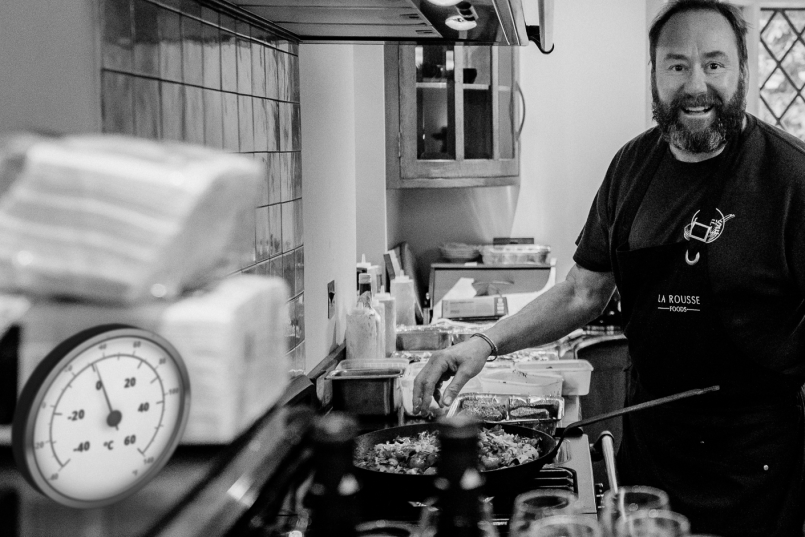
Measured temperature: **0** °C
